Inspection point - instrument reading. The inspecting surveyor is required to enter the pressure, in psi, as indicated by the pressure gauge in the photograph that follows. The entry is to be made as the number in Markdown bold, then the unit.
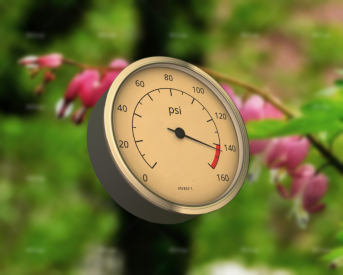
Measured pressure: **145** psi
